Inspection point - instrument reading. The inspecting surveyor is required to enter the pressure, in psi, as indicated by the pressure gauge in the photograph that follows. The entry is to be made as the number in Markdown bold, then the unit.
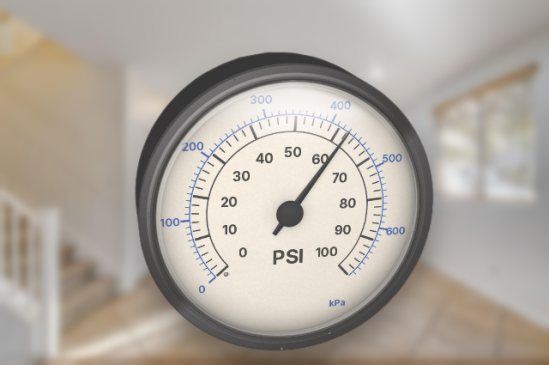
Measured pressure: **62** psi
